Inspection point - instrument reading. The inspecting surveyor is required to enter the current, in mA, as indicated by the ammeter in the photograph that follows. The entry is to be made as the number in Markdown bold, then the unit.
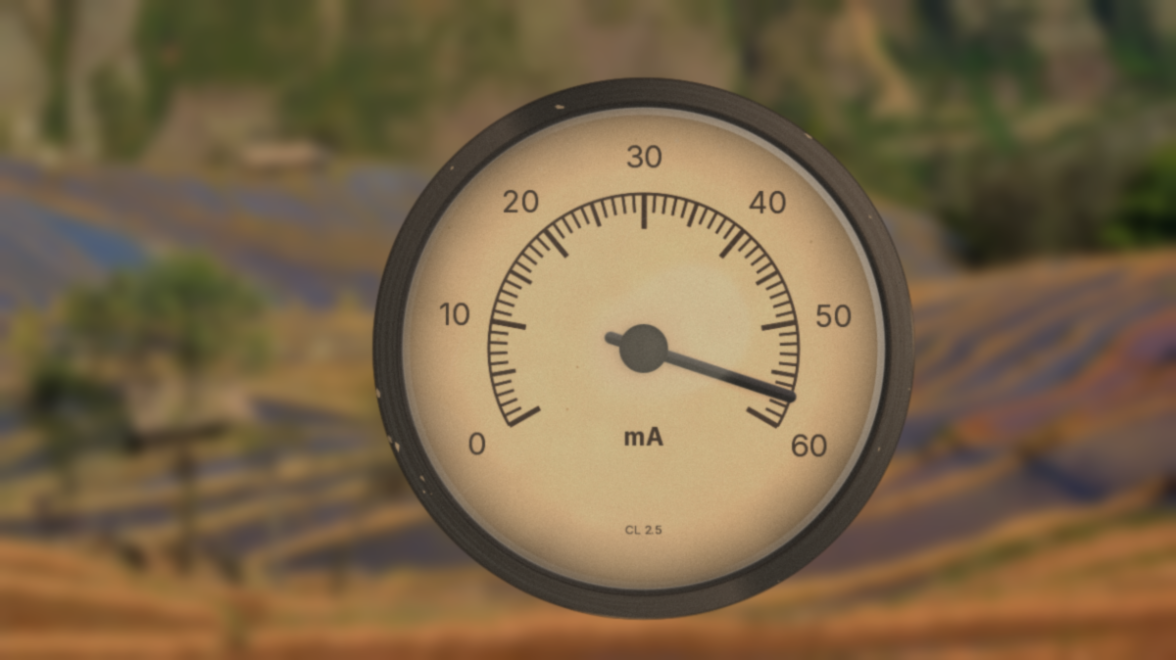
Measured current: **57** mA
